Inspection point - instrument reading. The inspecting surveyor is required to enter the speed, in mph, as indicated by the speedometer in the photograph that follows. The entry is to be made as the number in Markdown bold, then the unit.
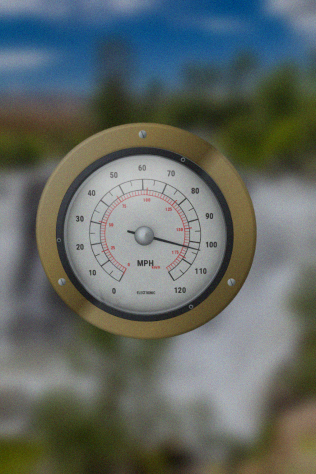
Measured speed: **102.5** mph
